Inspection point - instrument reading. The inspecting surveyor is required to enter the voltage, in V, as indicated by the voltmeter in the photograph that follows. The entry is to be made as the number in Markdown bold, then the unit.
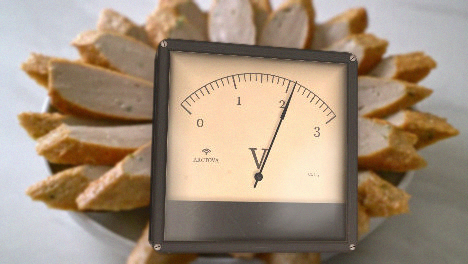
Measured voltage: **2.1** V
